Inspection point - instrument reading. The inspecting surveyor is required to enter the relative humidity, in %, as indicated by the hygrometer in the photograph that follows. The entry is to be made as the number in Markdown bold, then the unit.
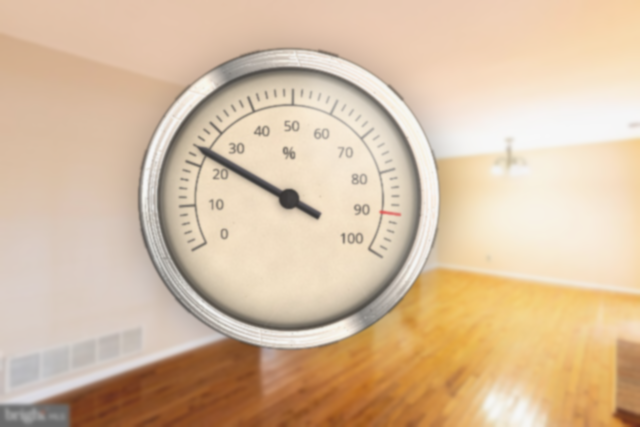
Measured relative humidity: **24** %
